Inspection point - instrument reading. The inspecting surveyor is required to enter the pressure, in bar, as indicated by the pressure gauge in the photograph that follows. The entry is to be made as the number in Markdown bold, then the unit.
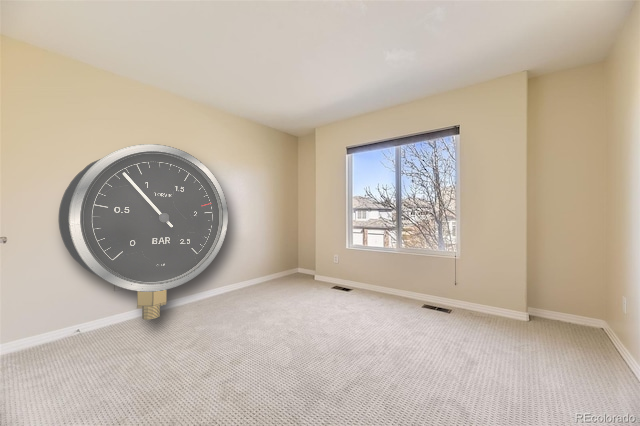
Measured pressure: **0.85** bar
